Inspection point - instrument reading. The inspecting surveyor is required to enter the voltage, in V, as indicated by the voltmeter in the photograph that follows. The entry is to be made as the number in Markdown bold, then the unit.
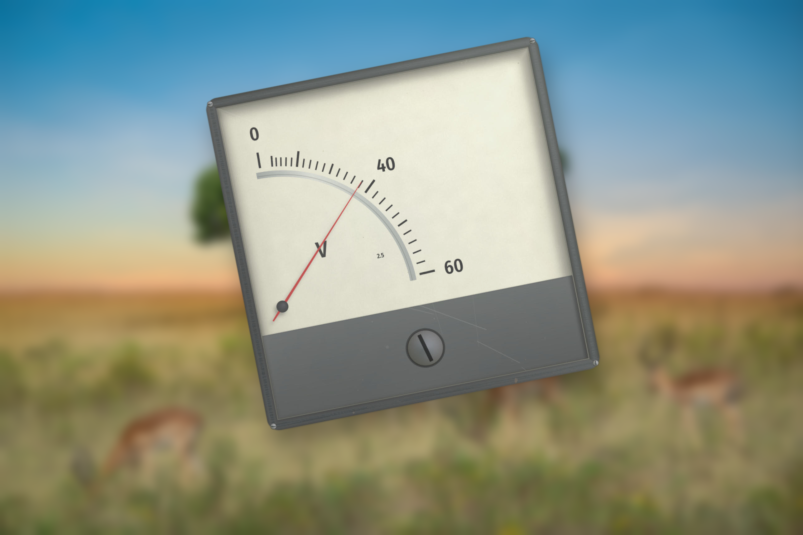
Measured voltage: **38** V
